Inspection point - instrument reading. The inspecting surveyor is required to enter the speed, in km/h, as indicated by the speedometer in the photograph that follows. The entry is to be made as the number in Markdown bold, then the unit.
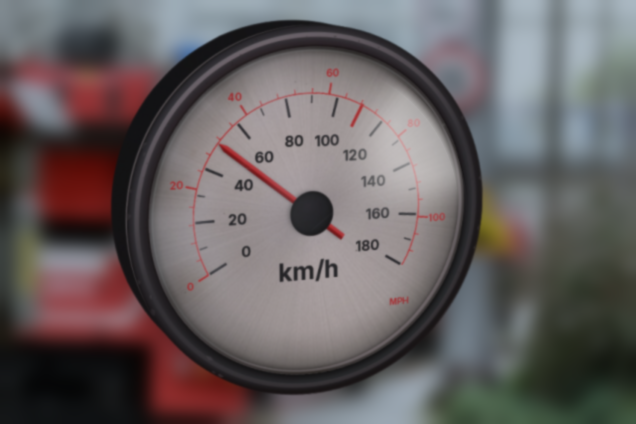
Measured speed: **50** km/h
